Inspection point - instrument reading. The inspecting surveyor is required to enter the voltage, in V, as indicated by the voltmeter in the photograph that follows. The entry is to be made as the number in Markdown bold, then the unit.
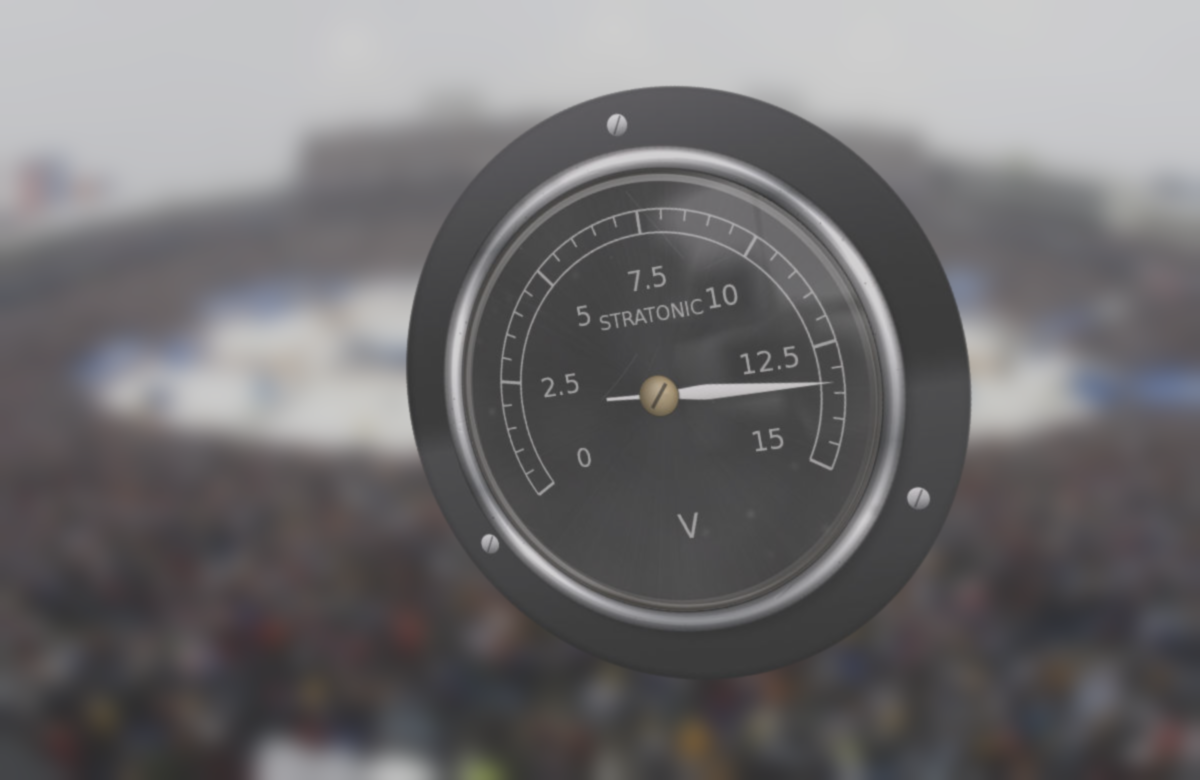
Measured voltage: **13.25** V
